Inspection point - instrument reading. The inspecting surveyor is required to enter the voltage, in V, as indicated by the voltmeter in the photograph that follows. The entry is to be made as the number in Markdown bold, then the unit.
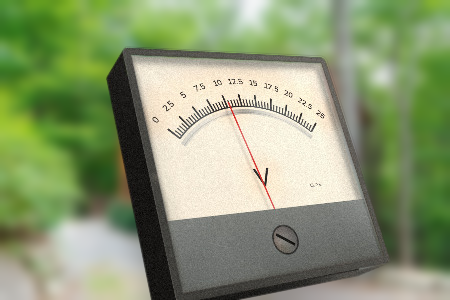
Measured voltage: **10** V
